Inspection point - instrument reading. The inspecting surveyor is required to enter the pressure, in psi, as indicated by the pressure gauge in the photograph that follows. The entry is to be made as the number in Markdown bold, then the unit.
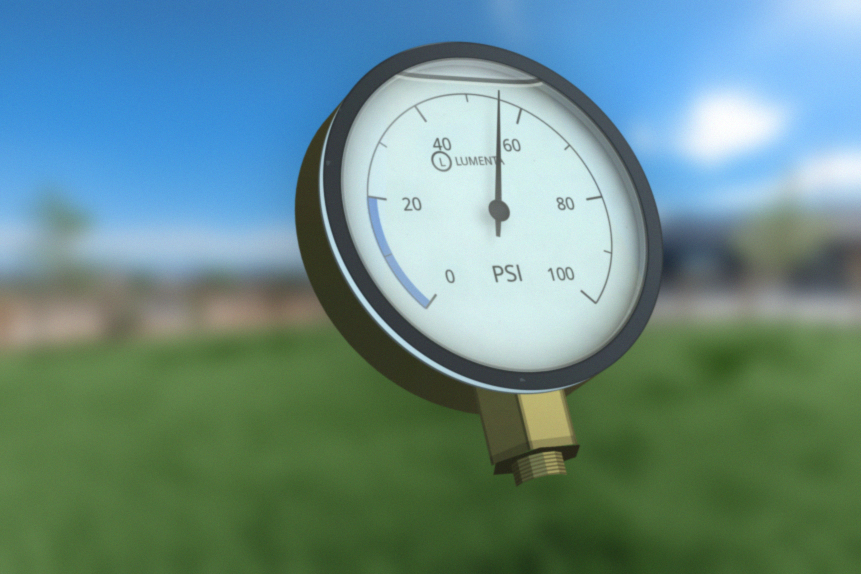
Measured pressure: **55** psi
